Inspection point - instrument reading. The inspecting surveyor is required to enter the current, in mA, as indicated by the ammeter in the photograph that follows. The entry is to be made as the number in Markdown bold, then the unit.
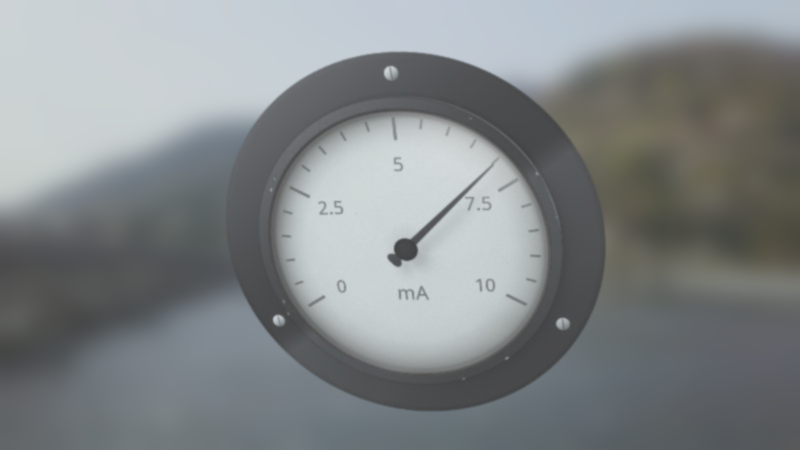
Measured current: **7** mA
